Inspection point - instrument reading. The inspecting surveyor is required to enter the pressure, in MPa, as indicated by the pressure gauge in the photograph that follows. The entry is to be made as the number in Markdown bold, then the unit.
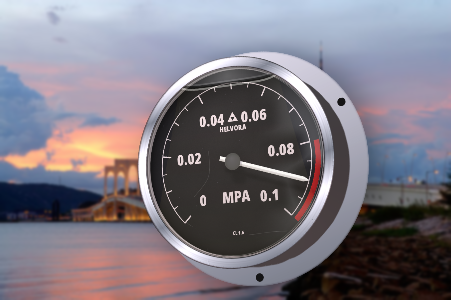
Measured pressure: **0.09** MPa
